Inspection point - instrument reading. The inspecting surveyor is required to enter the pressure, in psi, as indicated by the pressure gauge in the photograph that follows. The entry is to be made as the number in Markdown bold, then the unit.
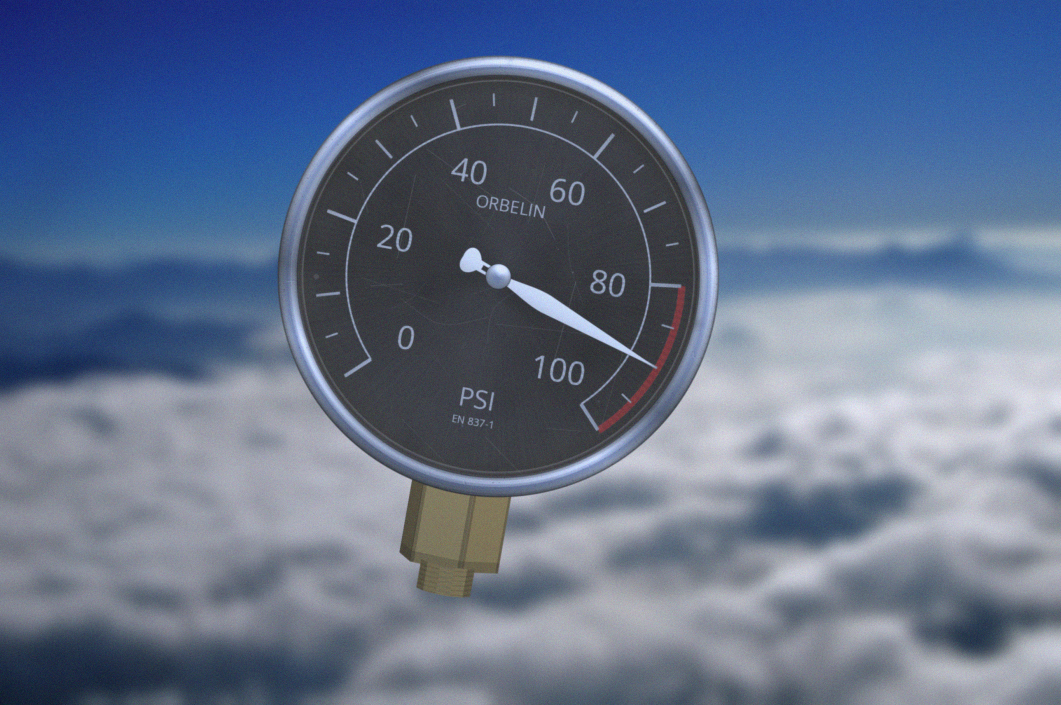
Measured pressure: **90** psi
